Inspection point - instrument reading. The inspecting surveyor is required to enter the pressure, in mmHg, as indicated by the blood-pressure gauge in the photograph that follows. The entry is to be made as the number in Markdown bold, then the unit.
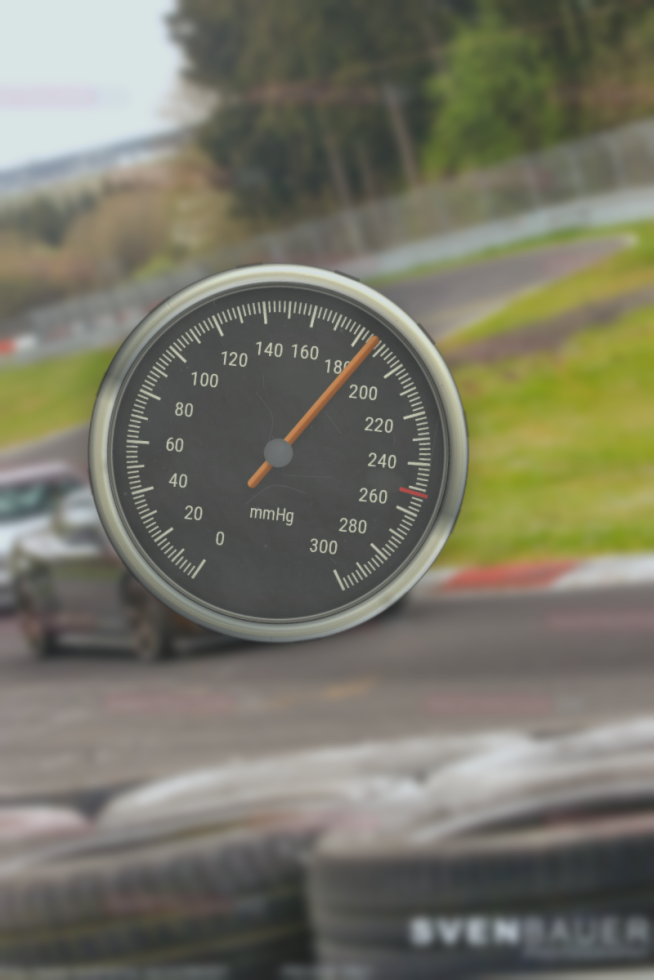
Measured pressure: **186** mmHg
